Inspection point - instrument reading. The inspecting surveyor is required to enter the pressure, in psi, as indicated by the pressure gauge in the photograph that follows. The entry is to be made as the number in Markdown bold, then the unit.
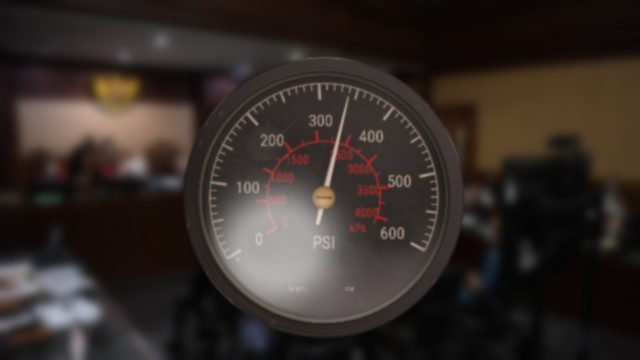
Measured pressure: **340** psi
